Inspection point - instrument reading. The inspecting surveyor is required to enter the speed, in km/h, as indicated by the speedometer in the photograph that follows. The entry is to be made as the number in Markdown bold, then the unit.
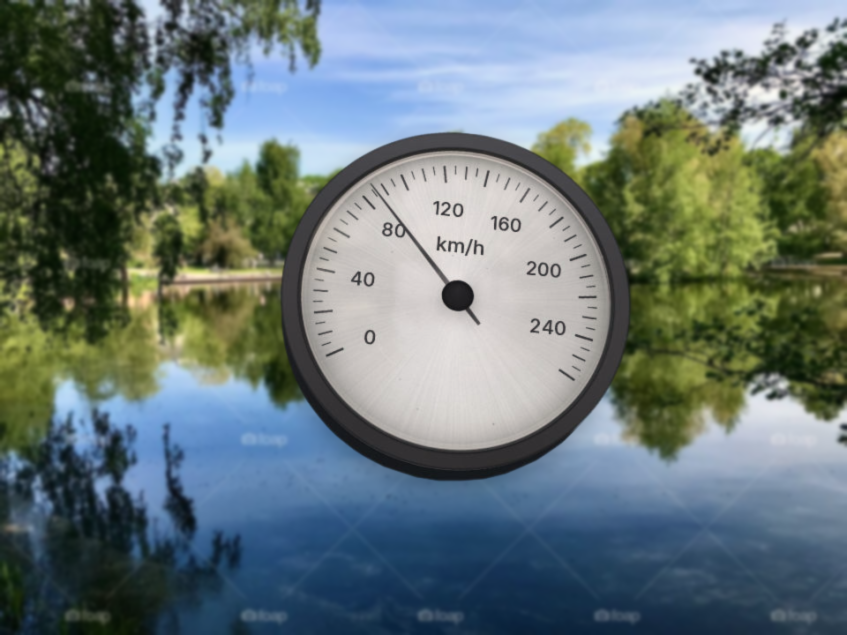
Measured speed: **85** km/h
